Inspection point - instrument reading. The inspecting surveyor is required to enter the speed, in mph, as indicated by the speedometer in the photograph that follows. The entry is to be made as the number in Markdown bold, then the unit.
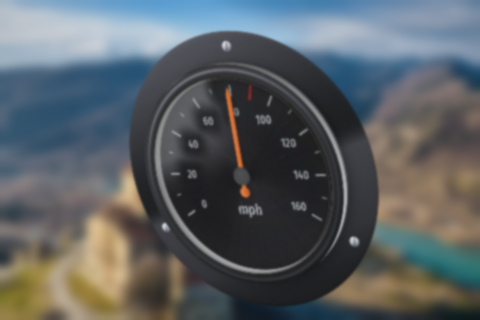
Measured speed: **80** mph
